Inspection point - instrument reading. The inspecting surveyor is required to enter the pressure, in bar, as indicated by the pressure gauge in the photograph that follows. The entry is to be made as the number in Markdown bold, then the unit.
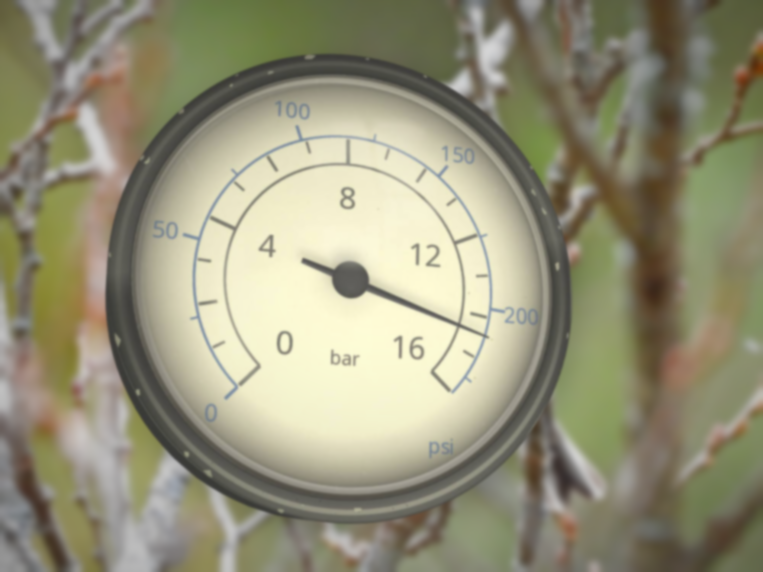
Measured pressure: **14.5** bar
